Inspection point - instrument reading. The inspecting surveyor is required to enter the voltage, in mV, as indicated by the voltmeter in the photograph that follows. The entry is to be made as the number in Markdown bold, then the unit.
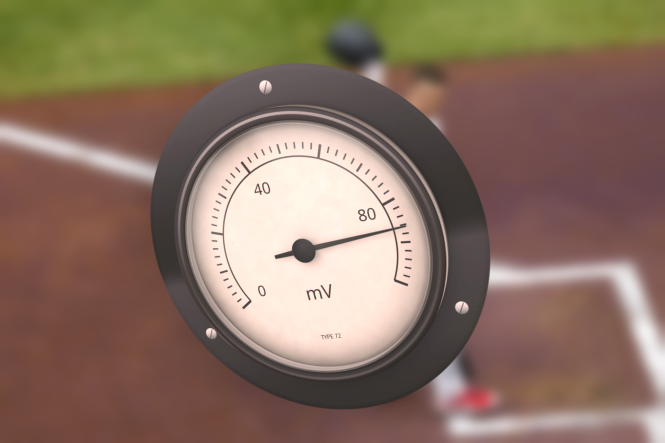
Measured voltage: **86** mV
